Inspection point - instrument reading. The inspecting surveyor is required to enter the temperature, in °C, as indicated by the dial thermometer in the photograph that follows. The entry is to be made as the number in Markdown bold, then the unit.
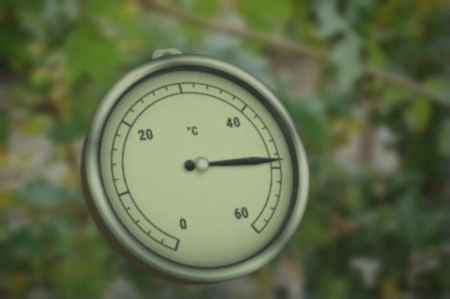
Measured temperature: **49** °C
